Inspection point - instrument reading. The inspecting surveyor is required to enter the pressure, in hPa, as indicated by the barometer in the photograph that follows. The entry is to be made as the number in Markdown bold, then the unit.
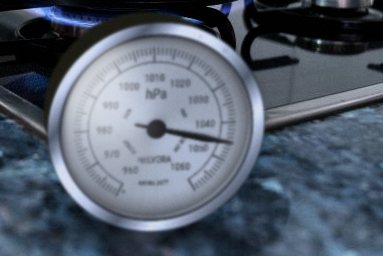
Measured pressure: **1045** hPa
